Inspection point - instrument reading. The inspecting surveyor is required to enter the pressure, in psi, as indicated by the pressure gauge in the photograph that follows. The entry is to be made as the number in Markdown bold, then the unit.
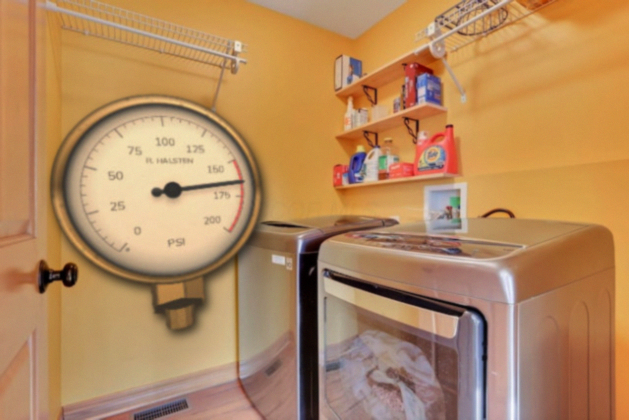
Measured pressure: **165** psi
